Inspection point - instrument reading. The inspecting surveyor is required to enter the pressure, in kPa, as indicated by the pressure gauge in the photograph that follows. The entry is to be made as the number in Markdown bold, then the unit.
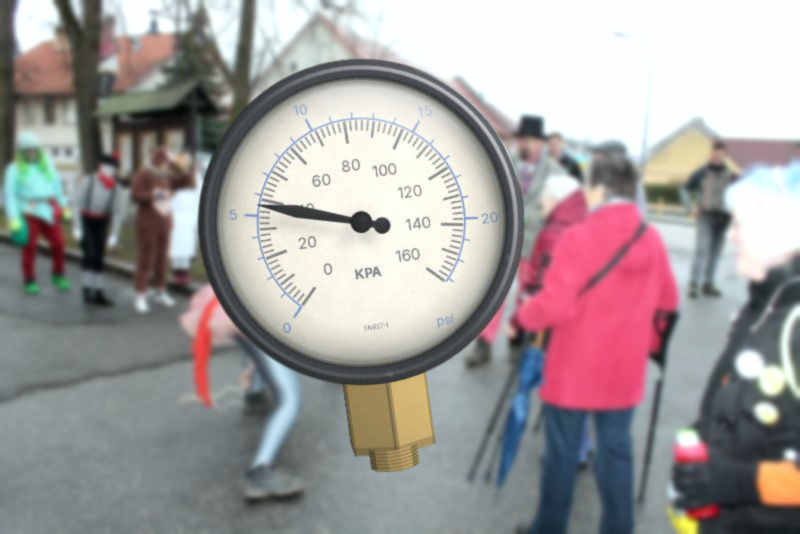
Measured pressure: **38** kPa
